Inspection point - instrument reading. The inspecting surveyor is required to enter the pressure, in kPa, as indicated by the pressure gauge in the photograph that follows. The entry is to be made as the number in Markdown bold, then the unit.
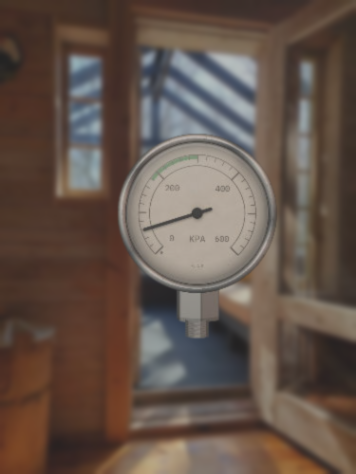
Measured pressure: **60** kPa
